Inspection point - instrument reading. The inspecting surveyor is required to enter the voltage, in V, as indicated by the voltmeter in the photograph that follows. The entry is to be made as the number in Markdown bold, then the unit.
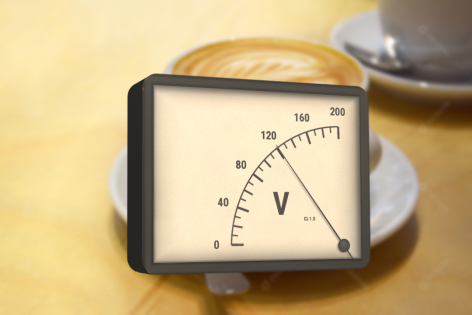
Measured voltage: **120** V
